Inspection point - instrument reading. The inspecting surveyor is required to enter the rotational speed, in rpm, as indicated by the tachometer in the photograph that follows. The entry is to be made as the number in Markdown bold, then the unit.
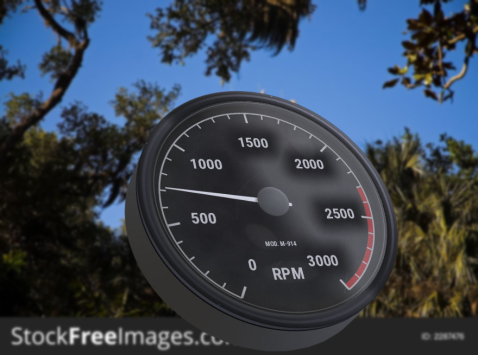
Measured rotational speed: **700** rpm
